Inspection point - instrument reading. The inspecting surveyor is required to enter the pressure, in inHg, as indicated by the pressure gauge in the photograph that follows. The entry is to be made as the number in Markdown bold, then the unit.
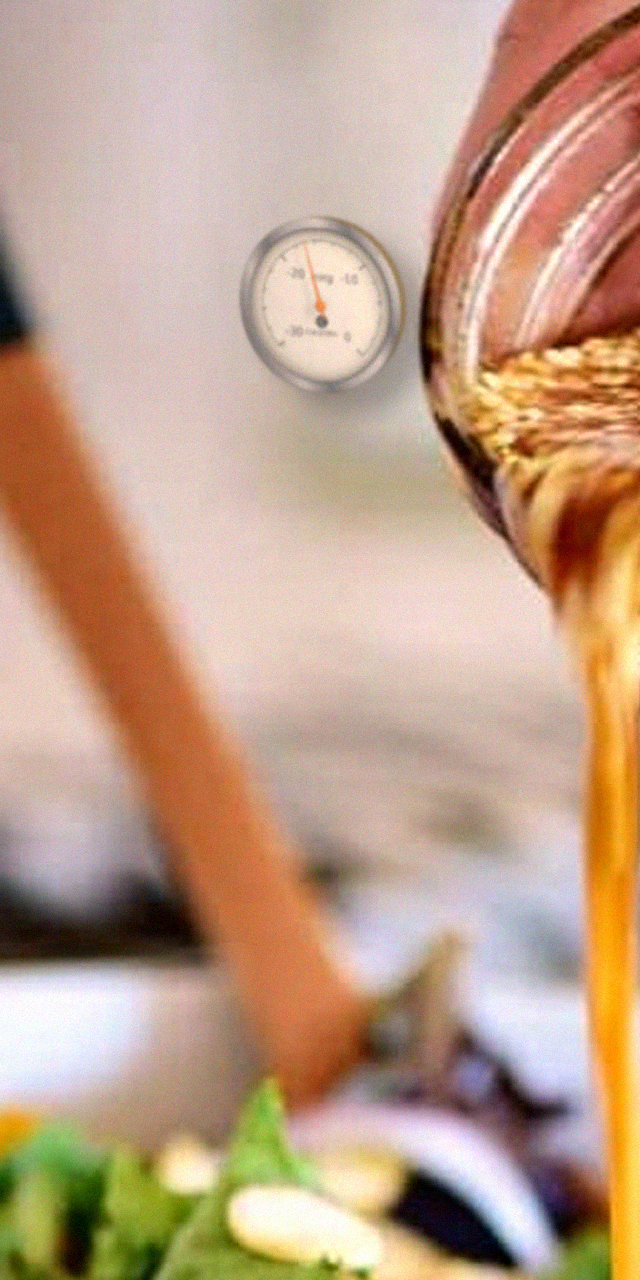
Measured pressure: **-17** inHg
